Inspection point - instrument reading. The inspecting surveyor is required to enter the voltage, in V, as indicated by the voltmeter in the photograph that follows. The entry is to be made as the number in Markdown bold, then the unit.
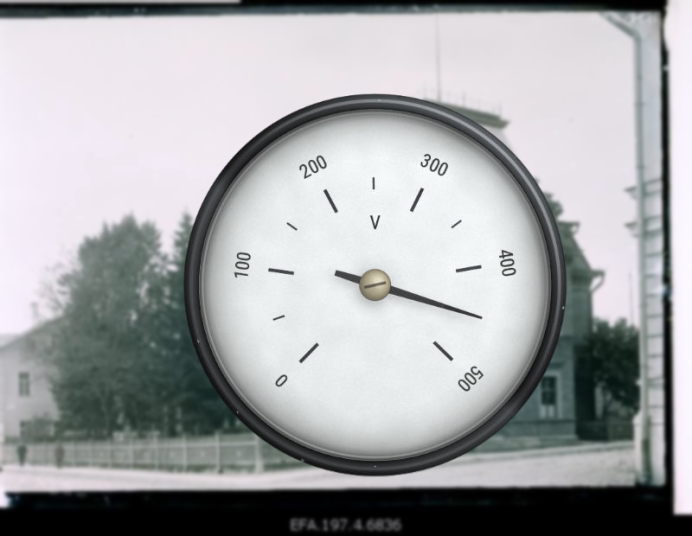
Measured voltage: **450** V
